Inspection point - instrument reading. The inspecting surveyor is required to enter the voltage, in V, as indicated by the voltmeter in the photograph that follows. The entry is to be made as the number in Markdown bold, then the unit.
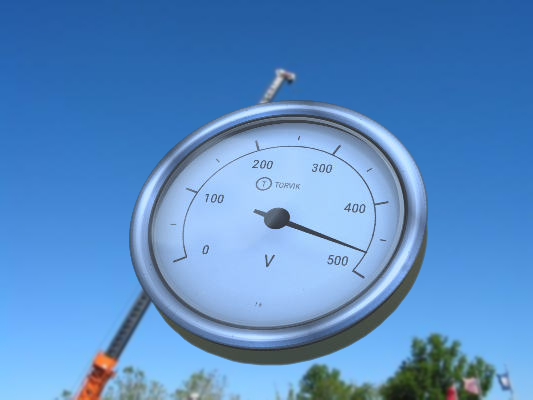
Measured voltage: **475** V
